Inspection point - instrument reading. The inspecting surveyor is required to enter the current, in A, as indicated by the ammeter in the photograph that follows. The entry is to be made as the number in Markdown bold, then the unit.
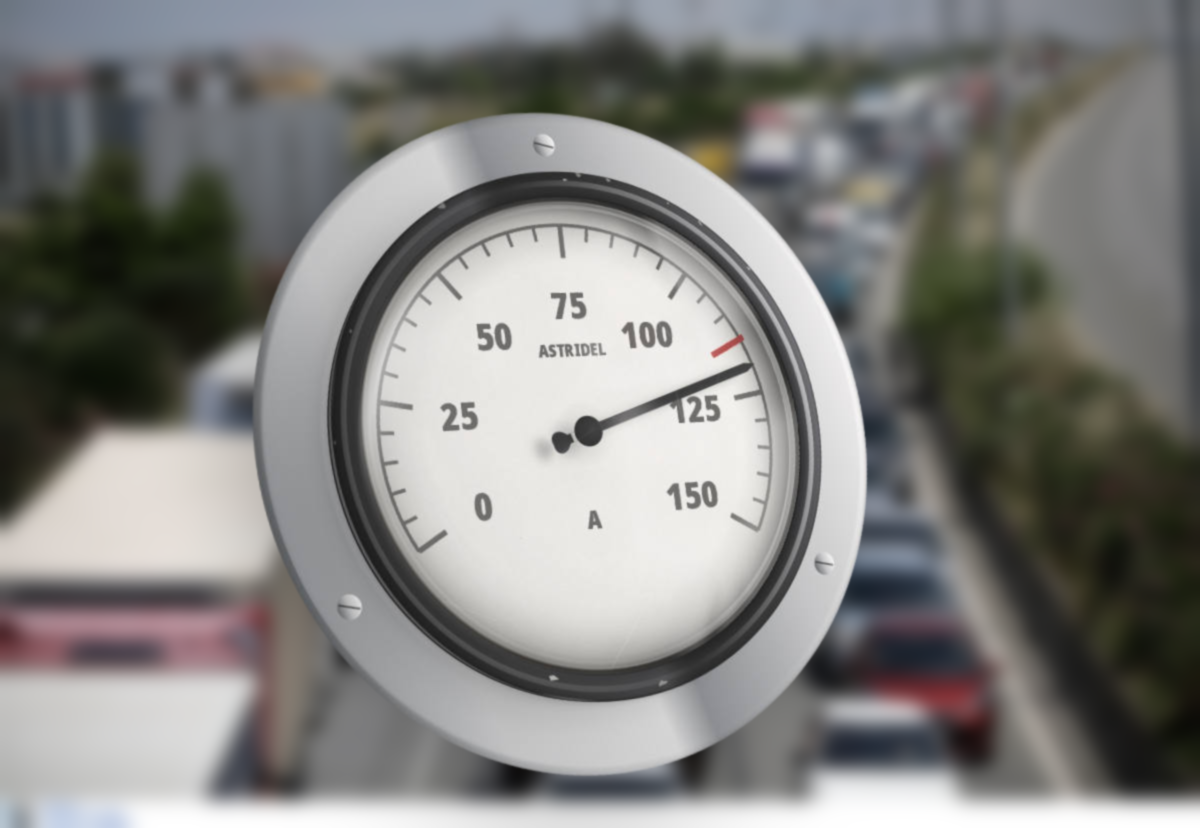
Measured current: **120** A
